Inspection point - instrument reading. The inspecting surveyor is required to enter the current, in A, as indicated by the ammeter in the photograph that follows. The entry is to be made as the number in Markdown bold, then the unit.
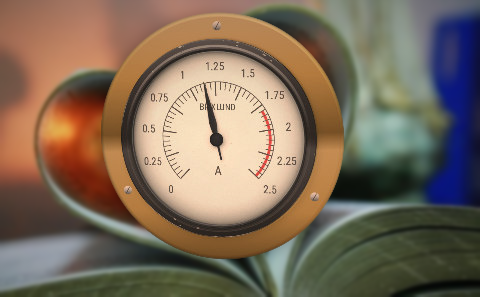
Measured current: **1.15** A
